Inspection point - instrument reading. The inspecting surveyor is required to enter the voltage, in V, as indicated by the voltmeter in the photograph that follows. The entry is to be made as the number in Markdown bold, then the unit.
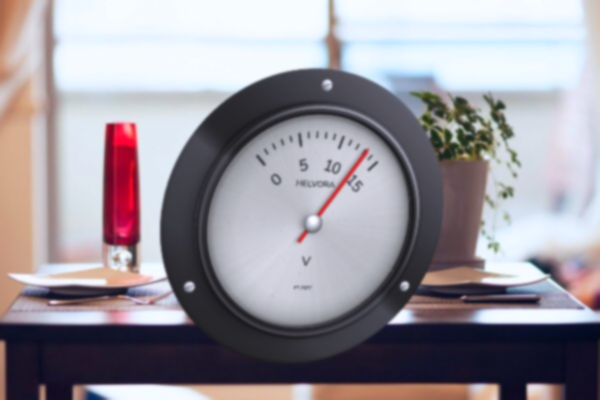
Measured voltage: **13** V
